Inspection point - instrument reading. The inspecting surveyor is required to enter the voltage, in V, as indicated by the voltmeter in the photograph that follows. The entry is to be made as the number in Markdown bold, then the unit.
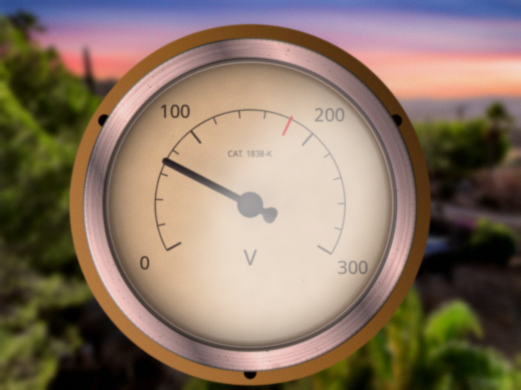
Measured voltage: **70** V
